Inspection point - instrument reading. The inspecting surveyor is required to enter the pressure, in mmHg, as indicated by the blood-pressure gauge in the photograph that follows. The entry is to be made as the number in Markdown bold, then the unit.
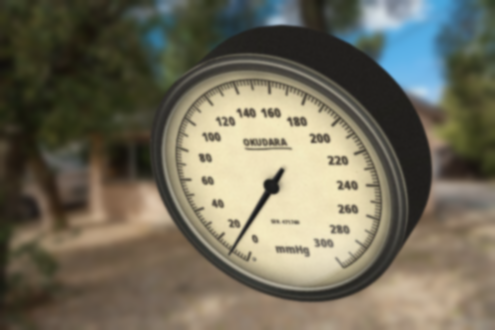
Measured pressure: **10** mmHg
